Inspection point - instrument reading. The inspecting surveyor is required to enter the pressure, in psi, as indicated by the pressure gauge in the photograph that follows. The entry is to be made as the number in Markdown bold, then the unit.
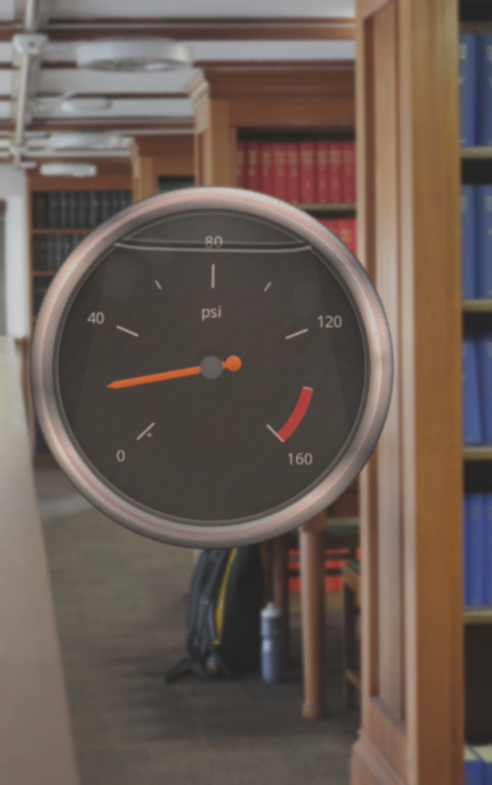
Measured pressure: **20** psi
